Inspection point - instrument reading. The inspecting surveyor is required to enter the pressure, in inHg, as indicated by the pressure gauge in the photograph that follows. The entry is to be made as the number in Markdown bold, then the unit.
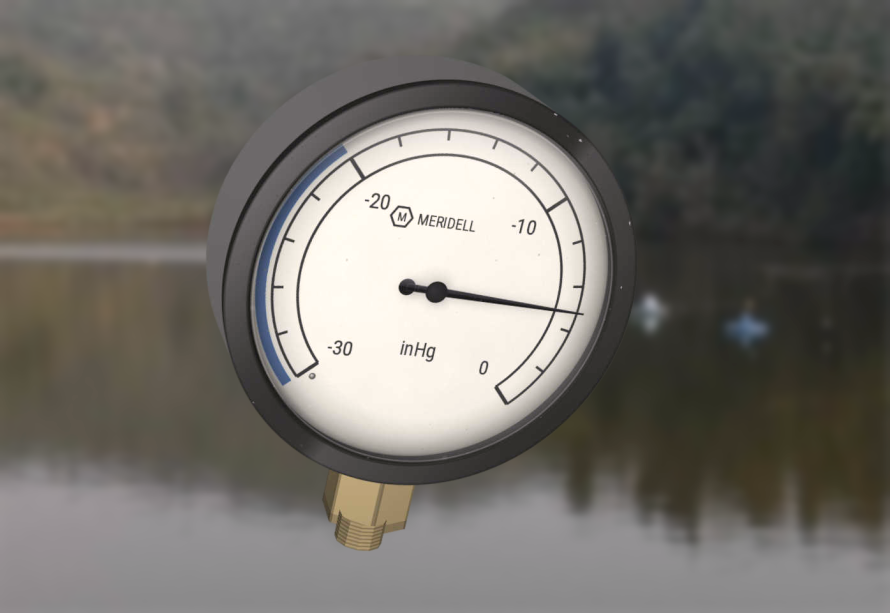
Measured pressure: **-5** inHg
